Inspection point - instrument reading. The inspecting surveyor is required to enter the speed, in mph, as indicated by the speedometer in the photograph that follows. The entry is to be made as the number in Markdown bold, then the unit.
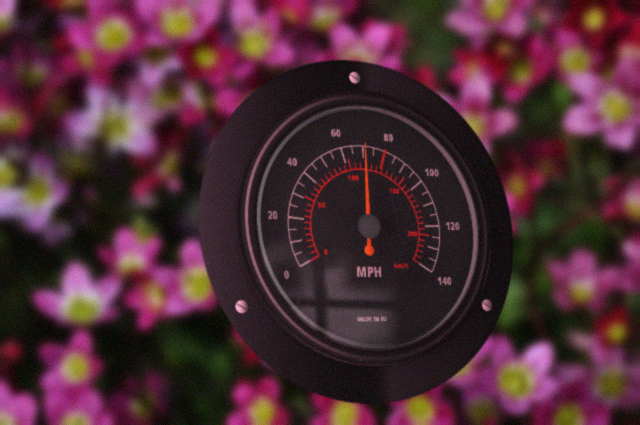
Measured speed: **70** mph
